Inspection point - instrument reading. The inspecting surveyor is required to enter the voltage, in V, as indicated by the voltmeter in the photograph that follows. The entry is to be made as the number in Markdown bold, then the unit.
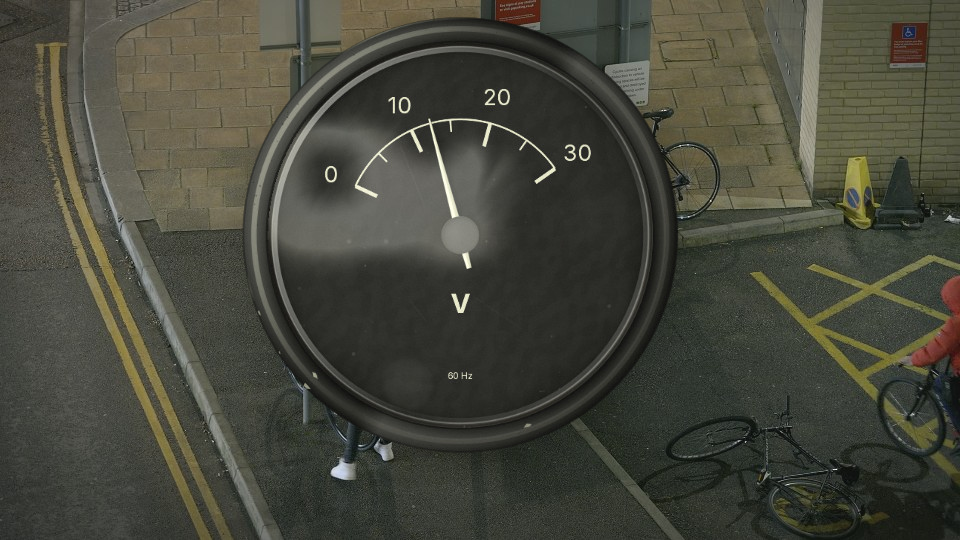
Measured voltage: **12.5** V
